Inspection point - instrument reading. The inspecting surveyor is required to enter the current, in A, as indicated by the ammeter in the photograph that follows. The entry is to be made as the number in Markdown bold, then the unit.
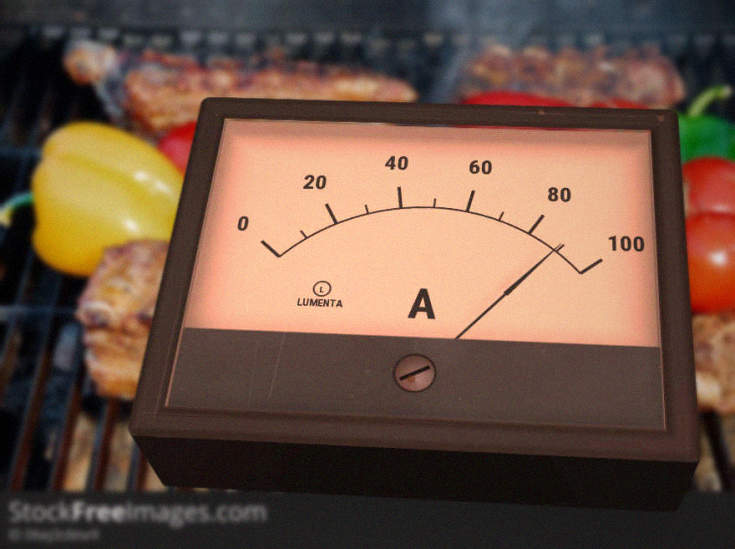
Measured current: **90** A
